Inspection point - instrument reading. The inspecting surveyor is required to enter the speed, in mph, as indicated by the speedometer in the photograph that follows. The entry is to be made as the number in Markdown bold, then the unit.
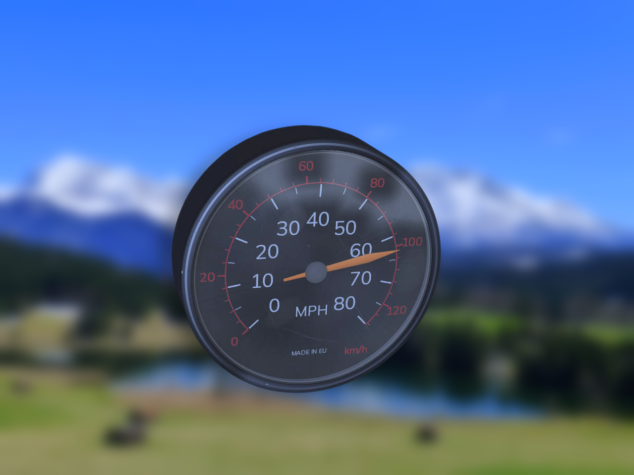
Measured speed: **62.5** mph
